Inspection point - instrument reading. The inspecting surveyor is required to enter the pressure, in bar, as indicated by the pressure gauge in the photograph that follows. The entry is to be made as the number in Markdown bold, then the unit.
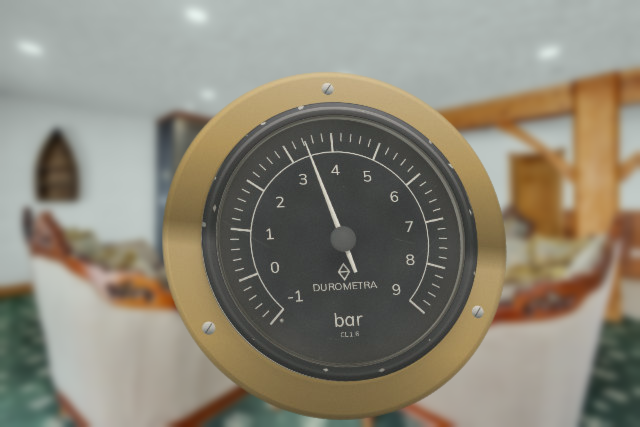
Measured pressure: **3.4** bar
